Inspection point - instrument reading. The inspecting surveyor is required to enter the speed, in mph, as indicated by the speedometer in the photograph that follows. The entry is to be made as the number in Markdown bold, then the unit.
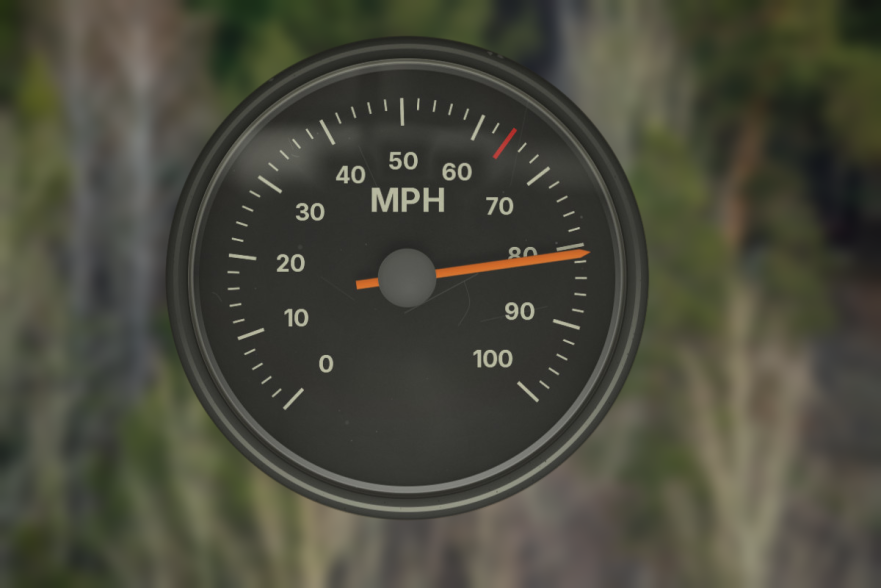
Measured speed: **81** mph
